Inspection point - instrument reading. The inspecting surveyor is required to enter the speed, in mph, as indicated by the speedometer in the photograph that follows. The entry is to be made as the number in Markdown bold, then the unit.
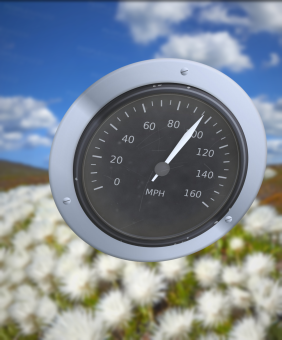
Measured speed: **95** mph
